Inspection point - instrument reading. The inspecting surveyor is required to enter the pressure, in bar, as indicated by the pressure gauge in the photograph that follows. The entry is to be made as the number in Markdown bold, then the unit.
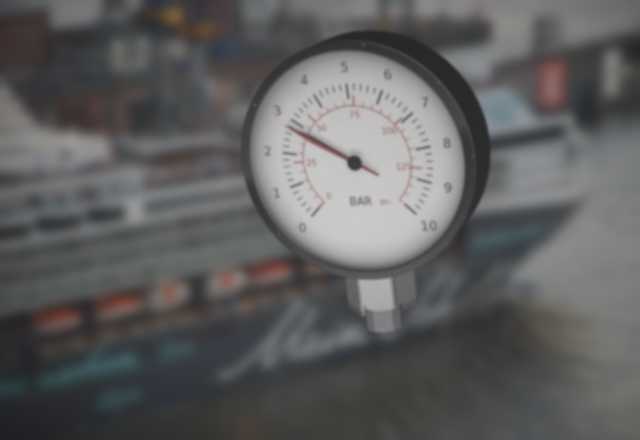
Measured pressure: **2.8** bar
